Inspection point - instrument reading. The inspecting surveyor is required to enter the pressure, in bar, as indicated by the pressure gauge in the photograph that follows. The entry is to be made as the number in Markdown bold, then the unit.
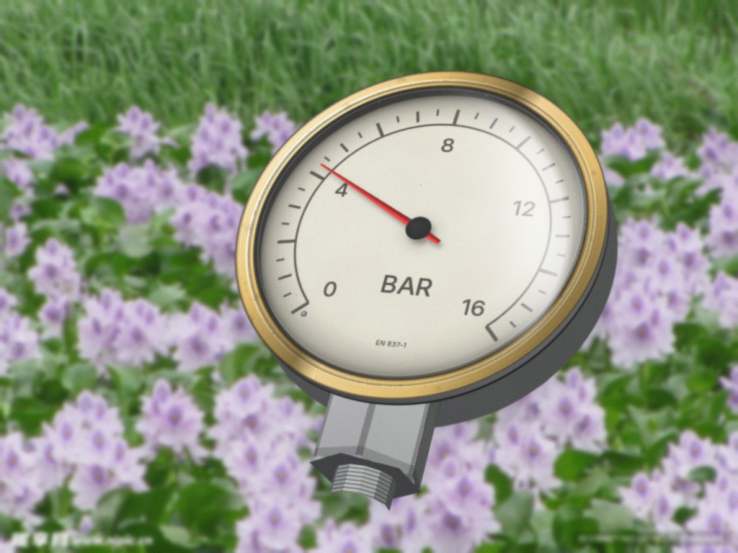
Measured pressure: **4.25** bar
